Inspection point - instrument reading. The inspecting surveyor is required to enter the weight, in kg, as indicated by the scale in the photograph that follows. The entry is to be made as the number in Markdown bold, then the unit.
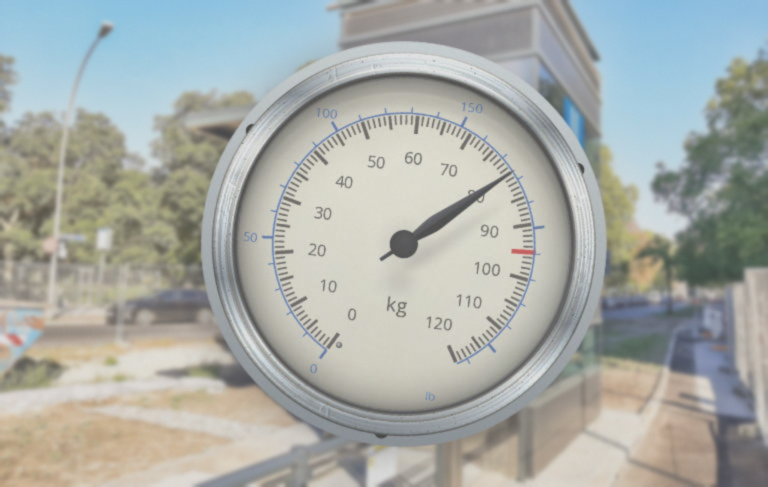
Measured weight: **80** kg
